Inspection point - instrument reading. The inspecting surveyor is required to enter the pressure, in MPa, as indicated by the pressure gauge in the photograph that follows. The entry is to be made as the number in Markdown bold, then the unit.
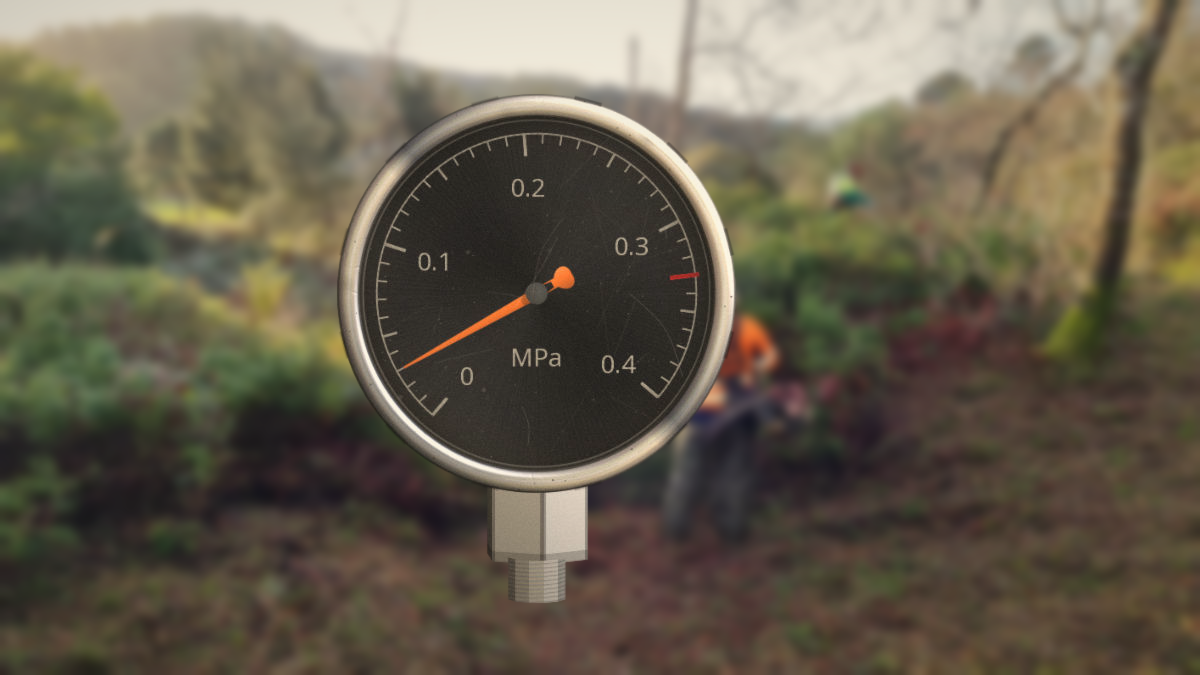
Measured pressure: **0.03** MPa
